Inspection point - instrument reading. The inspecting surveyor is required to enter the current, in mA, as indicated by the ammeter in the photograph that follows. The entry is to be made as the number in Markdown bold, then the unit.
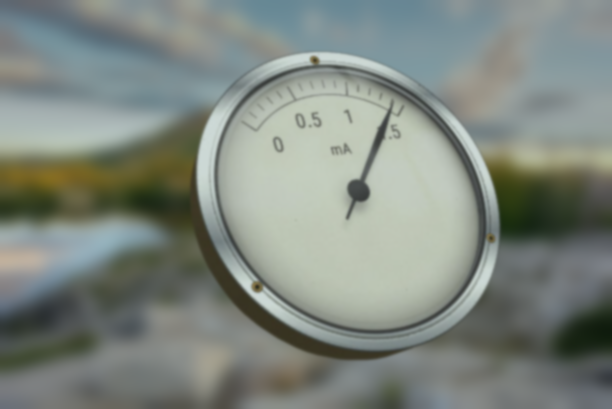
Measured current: **1.4** mA
